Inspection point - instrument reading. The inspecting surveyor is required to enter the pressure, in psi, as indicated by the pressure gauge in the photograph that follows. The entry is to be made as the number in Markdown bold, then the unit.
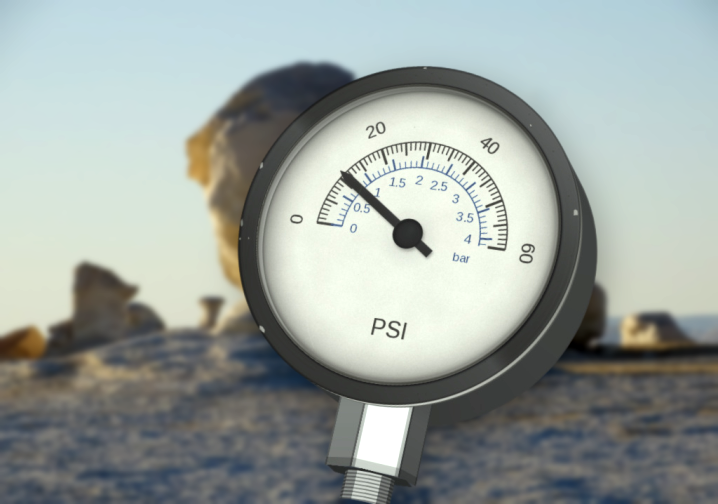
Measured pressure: **11** psi
